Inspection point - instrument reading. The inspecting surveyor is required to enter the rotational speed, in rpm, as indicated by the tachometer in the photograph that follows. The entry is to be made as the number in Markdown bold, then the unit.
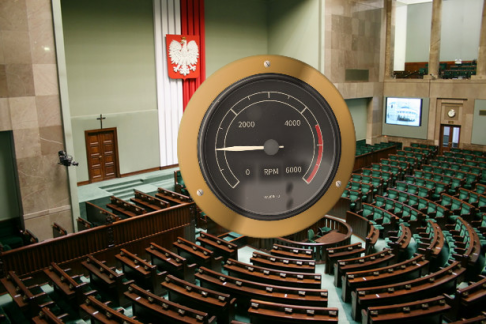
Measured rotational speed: **1000** rpm
